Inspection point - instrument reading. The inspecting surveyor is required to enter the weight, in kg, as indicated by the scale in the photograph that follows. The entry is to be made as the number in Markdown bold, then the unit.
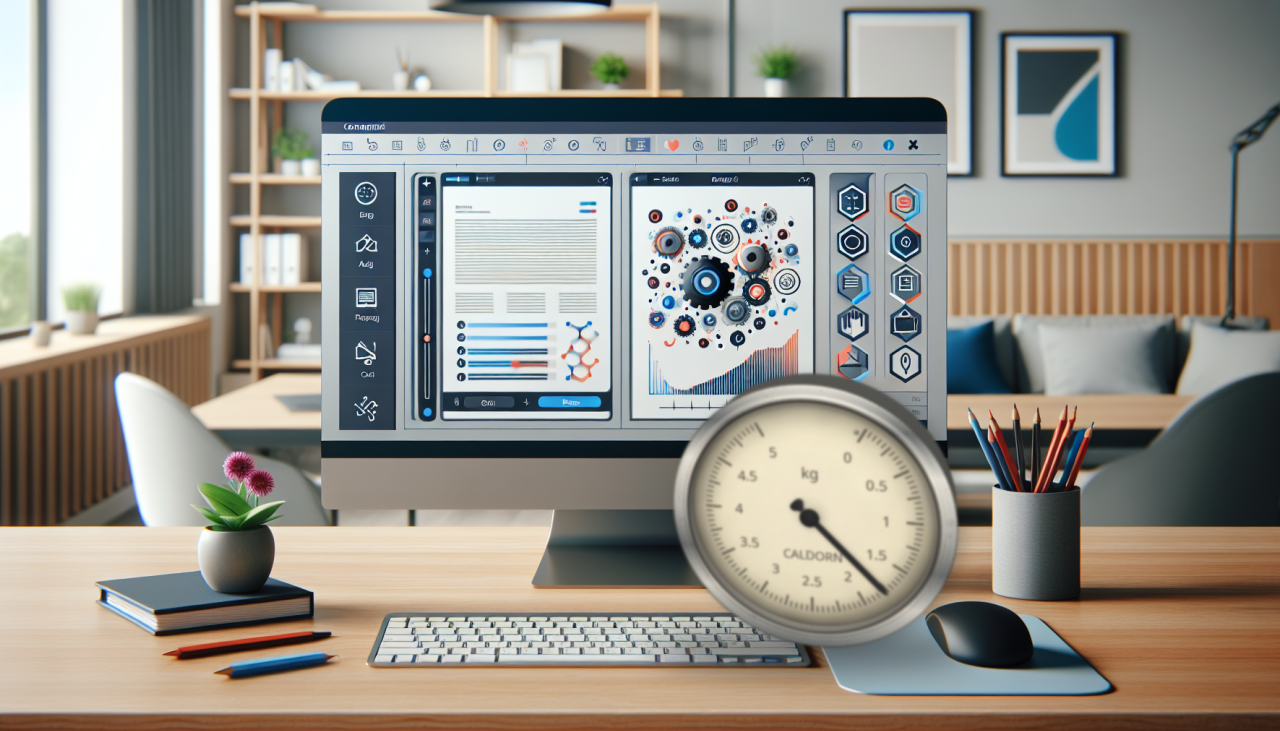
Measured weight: **1.75** kg
